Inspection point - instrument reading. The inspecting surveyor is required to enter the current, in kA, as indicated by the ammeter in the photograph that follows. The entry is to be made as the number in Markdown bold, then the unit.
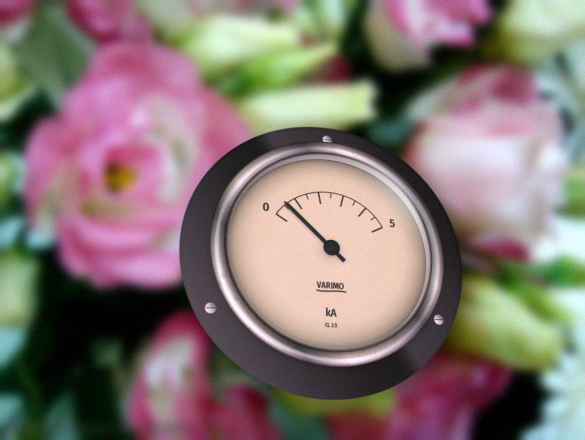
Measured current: **0.5** kA
